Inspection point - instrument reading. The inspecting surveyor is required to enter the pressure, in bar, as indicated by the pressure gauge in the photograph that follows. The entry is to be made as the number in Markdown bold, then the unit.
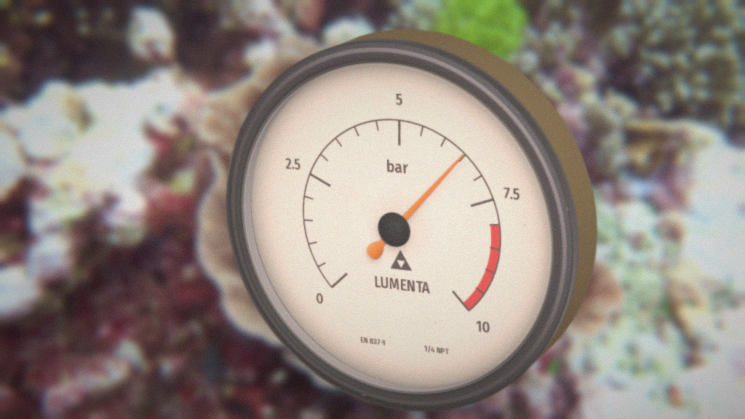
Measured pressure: **6.5** bar
